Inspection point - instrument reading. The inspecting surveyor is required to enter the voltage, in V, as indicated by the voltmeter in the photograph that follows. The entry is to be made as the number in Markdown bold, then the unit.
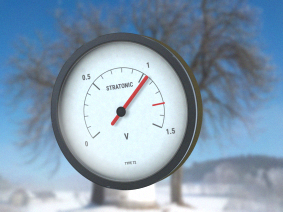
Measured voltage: **1.05** V
